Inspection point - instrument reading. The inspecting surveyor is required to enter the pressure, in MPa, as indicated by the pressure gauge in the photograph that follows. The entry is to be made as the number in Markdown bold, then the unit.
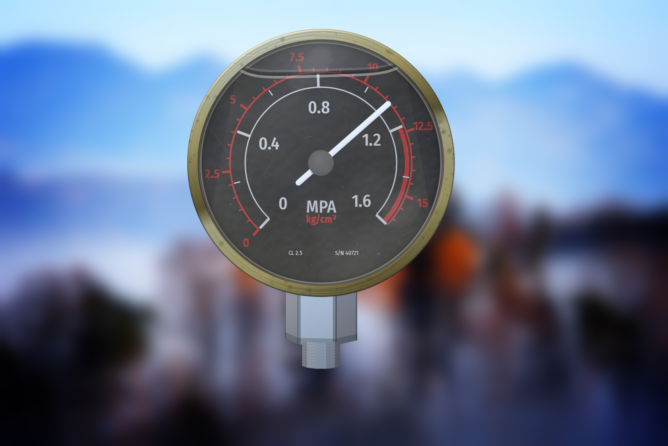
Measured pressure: **1.1** MPa
